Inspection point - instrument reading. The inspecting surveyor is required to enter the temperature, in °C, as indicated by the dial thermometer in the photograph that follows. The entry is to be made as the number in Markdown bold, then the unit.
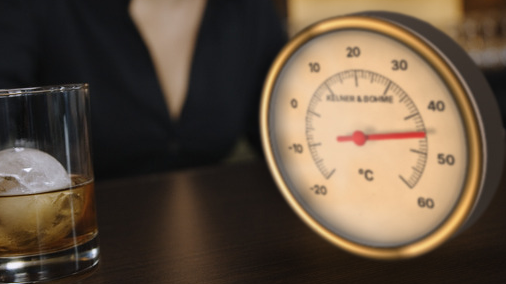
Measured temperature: **45** °C
